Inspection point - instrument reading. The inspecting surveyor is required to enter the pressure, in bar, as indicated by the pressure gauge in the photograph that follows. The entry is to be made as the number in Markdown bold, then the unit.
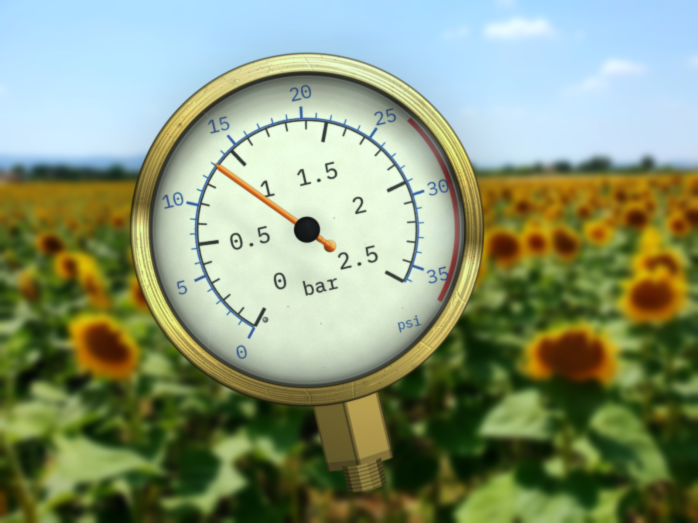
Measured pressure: **0.9** bar
